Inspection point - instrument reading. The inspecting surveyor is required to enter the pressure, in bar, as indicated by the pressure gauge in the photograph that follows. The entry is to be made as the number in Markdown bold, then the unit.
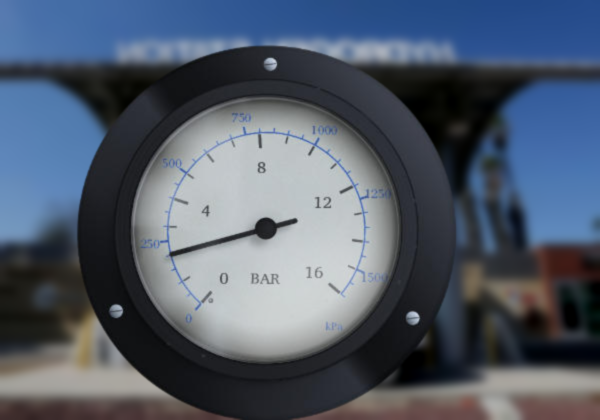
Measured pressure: **2** bar
